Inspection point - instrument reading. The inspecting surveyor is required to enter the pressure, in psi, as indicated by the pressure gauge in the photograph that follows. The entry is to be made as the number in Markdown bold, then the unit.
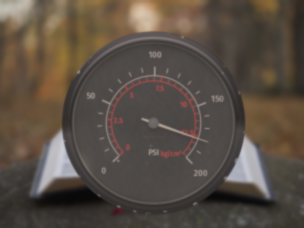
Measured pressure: **180** psi
